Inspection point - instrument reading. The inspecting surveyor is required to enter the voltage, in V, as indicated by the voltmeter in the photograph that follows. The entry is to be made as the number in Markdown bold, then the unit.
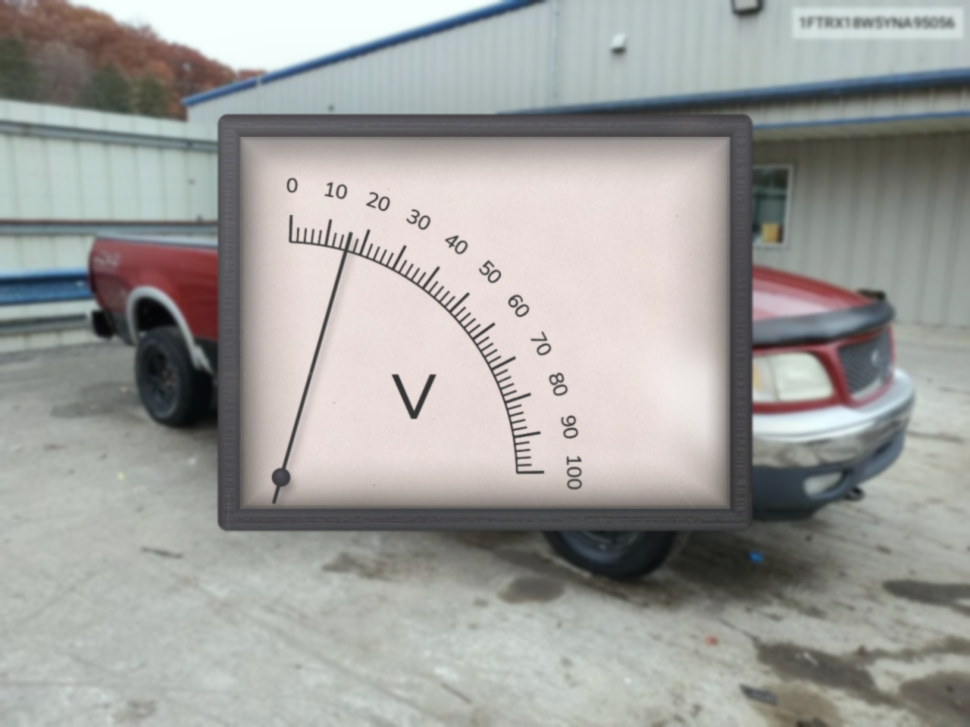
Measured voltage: **16** V
